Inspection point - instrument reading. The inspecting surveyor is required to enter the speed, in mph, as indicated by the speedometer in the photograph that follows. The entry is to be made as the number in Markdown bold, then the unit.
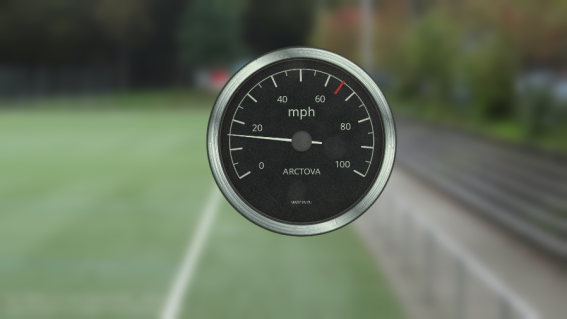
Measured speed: **15** mph
